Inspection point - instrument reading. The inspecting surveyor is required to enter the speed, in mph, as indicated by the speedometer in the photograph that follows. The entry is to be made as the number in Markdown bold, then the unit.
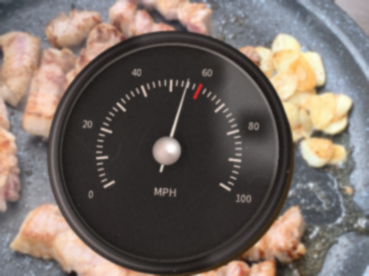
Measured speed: **56** mph
